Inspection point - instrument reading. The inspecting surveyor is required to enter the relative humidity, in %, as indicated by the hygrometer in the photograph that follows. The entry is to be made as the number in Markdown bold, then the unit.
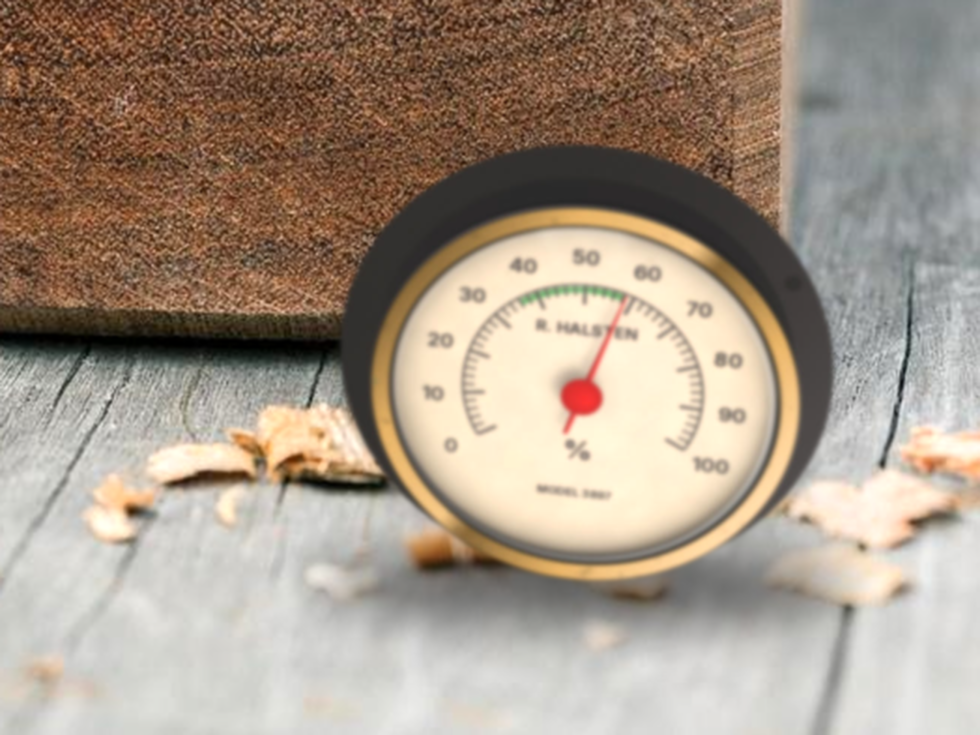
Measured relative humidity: **58** %
